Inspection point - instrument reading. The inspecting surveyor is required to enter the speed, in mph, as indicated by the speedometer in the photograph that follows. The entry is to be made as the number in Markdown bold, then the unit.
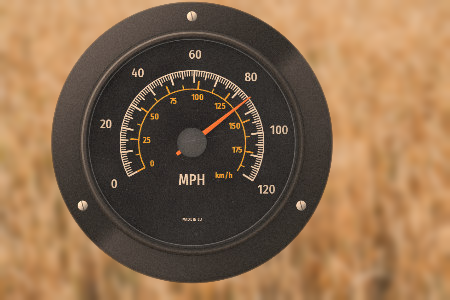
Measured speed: **85** mph
